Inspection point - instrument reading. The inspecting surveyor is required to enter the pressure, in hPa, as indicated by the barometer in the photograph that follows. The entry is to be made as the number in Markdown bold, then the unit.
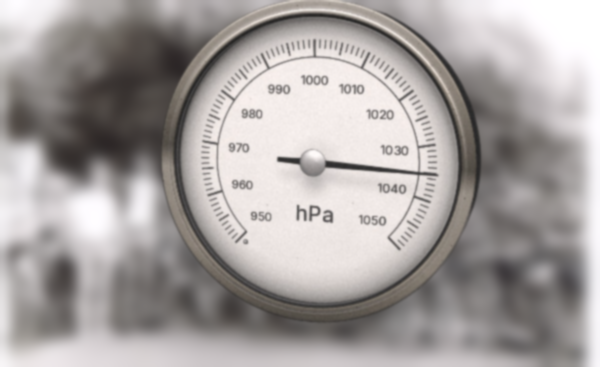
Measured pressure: **1035** hPa
